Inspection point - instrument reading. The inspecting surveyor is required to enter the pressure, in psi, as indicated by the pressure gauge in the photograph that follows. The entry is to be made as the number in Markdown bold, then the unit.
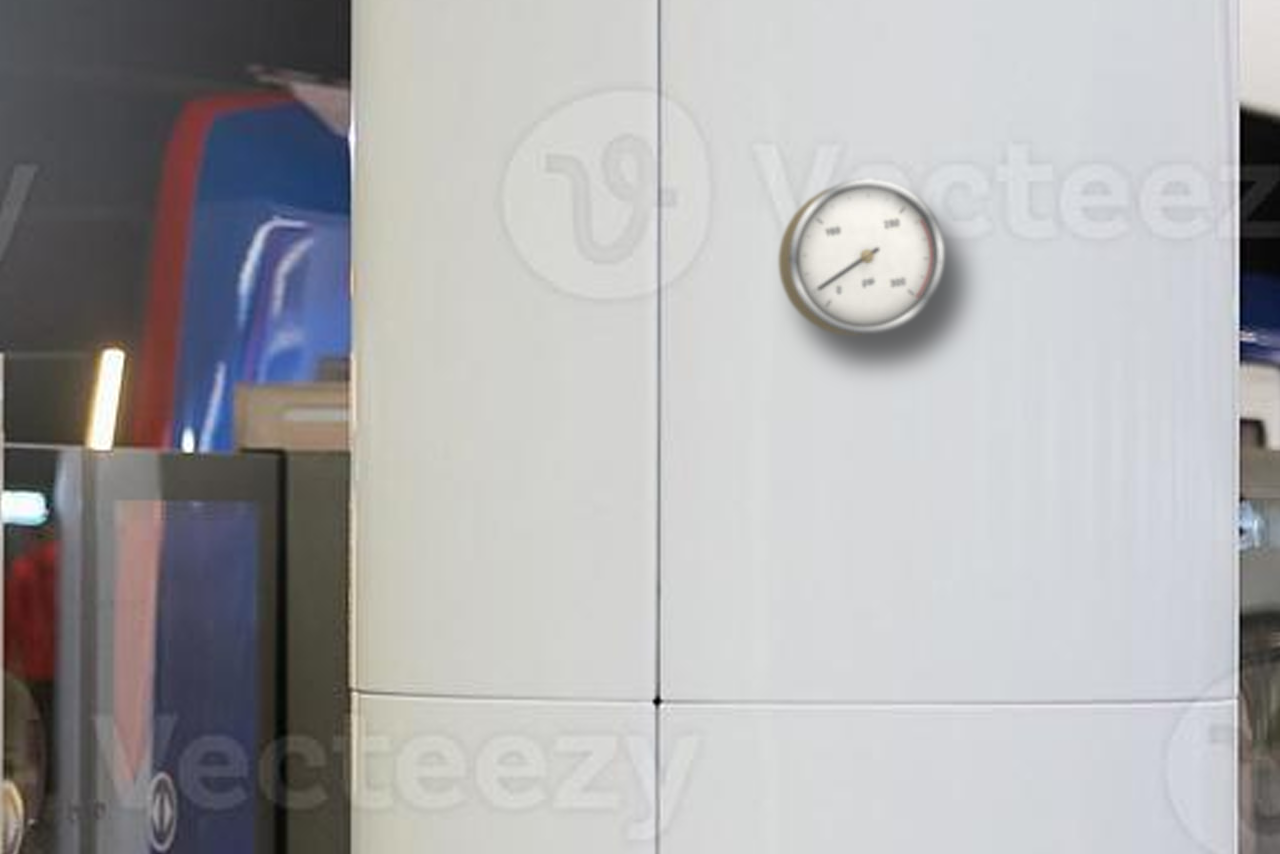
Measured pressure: **20** psi
